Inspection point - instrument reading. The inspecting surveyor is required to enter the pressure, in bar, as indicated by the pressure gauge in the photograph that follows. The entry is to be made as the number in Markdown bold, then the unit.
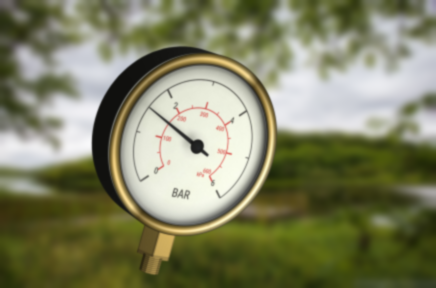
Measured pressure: **1.5** bar
